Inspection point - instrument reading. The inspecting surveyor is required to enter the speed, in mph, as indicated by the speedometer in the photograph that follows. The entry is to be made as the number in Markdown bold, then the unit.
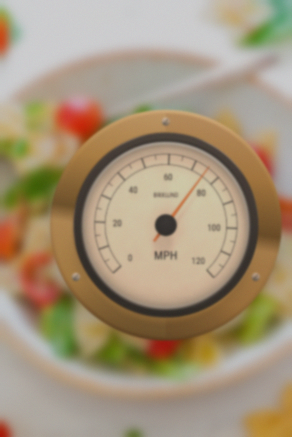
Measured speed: **75** mph
